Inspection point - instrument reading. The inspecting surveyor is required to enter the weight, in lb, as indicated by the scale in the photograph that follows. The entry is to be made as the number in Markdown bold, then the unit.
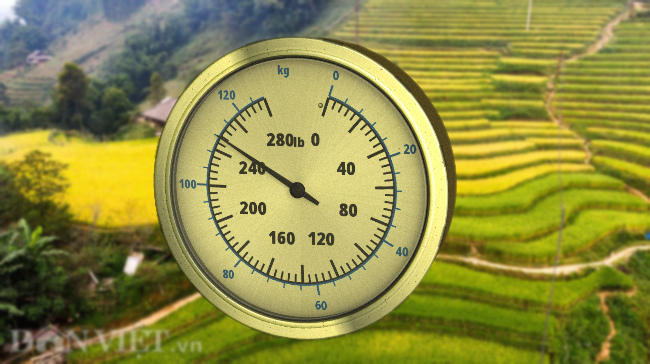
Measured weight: **248** lb
